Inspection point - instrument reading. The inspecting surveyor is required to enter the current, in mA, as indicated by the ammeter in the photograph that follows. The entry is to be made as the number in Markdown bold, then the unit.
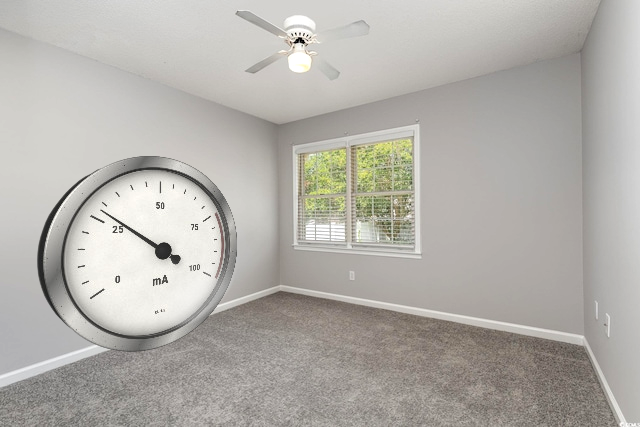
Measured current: **27.5** mA
